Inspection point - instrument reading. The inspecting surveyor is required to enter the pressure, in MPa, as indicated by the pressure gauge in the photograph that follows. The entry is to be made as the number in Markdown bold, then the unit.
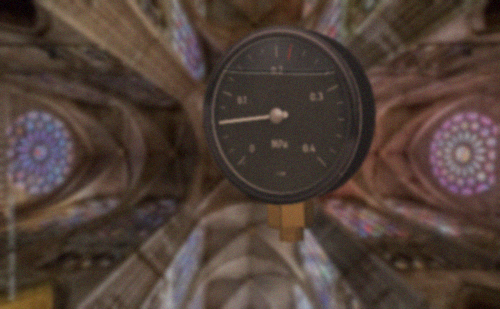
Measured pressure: **0.06** MPa
